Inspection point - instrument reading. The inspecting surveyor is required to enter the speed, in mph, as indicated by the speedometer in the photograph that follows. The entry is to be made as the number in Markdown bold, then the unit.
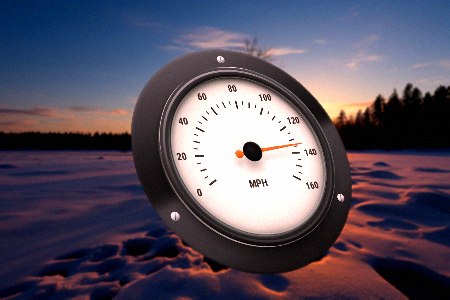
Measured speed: **135** mph
